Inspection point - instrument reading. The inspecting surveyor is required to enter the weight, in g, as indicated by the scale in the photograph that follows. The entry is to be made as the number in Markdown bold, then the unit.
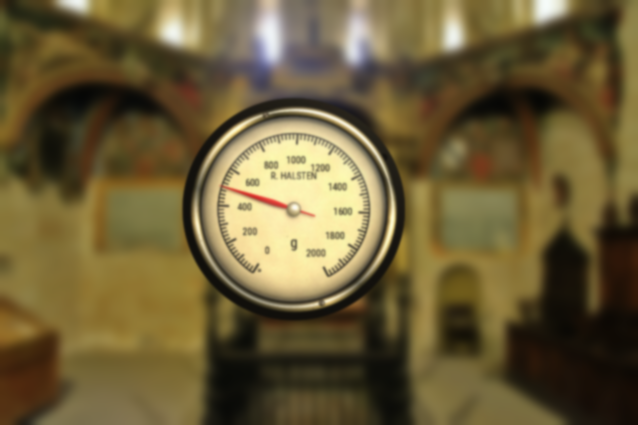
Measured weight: **500** g
